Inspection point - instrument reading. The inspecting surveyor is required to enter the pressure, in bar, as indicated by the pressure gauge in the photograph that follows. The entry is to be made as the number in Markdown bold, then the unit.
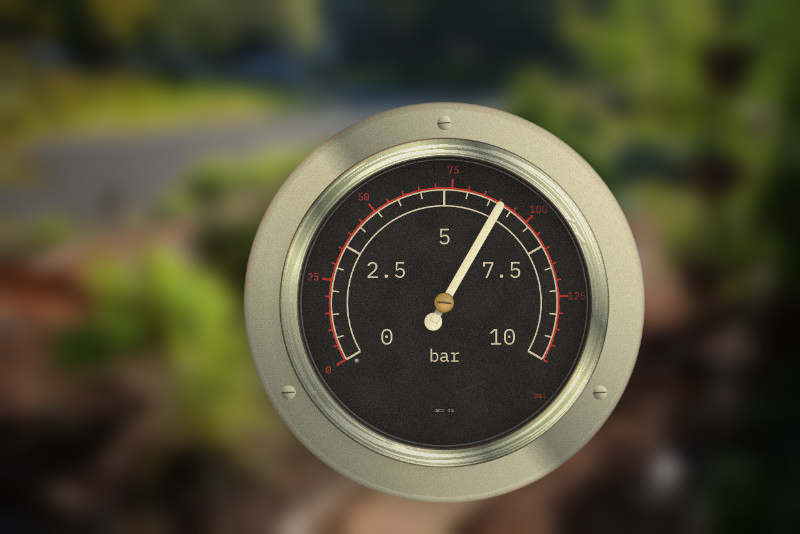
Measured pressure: **6.25** bar
